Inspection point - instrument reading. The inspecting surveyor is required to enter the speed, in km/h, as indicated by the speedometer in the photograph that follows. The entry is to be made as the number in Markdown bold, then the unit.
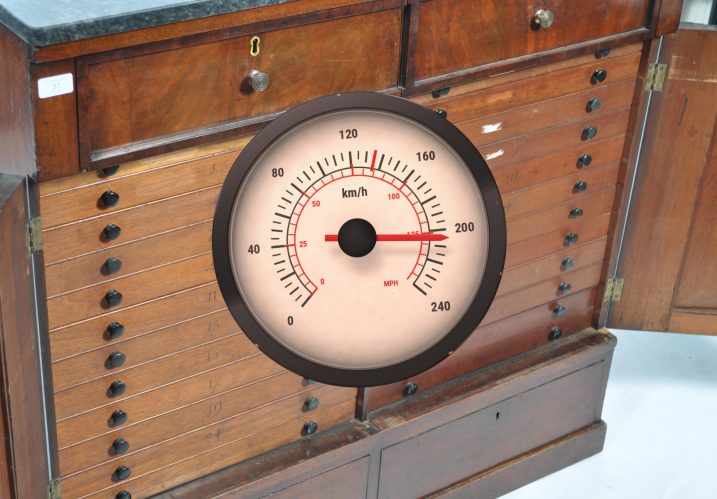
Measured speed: **205** km/h
